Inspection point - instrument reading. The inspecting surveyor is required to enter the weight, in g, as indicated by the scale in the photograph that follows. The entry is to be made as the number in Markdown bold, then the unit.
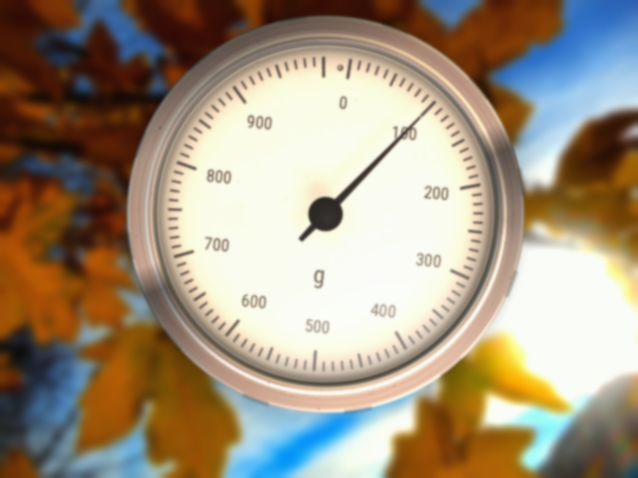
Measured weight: **100** g
